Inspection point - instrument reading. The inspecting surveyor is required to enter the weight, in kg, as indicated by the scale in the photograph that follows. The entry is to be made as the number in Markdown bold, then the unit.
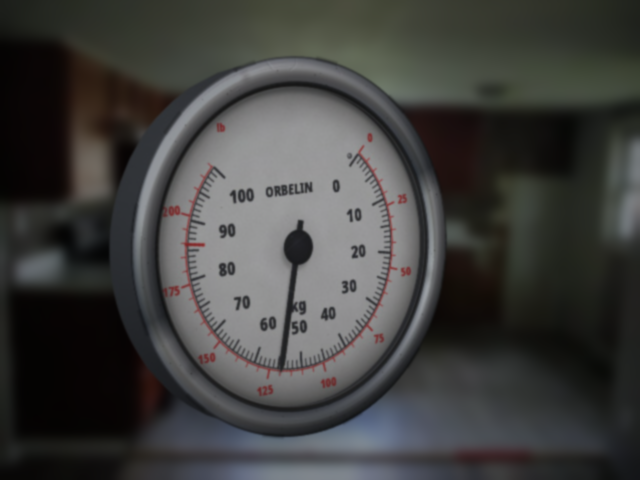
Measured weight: **55** kg
